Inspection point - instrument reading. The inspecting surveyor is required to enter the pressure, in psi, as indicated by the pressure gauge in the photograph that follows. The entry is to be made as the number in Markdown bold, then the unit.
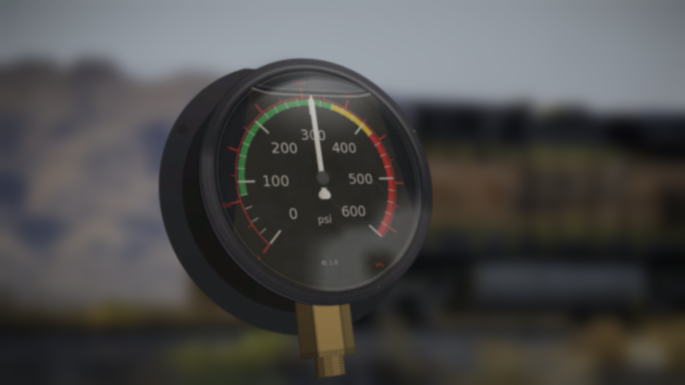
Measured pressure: **300** psi
